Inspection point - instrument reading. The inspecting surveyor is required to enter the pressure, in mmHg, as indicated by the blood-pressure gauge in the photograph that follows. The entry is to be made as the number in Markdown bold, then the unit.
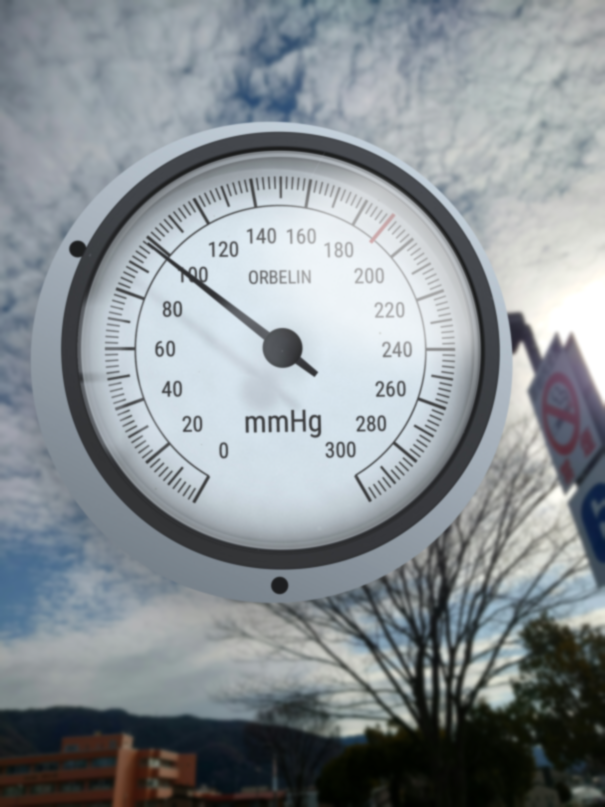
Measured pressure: **98** mmHg
